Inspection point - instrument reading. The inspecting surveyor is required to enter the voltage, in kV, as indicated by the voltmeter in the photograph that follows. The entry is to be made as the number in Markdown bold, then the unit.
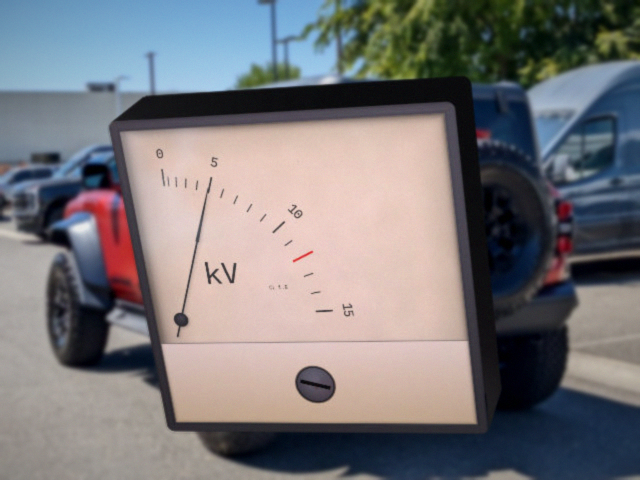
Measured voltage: **5** kV
